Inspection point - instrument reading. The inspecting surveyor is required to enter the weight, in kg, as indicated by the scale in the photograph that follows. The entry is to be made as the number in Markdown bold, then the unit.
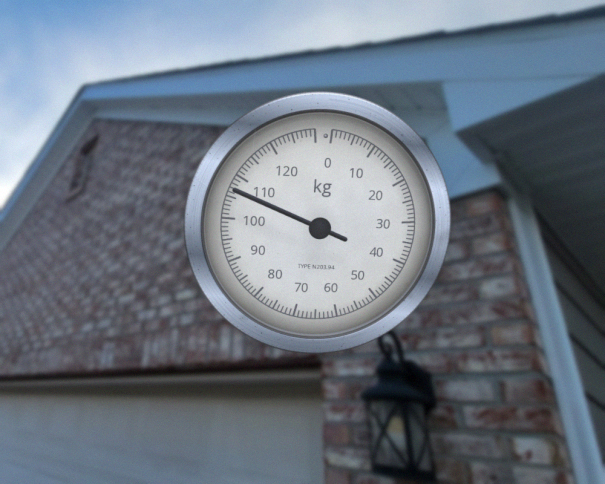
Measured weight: **107** kg
